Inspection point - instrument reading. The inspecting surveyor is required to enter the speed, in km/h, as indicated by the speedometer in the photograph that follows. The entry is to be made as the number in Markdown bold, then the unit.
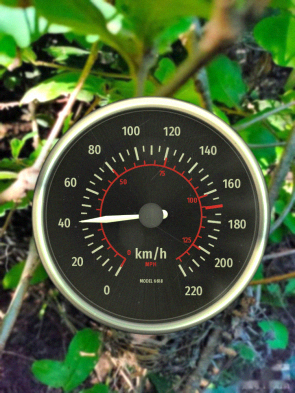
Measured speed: **40** km/h
